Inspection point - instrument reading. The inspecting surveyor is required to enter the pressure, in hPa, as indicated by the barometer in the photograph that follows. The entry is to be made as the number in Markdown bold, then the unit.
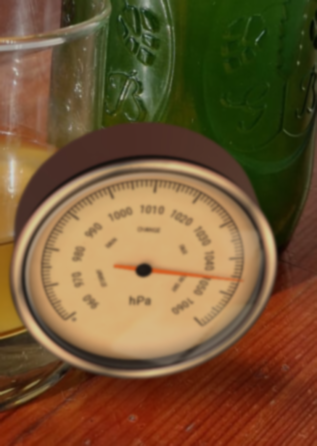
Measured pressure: **1045** hPa
